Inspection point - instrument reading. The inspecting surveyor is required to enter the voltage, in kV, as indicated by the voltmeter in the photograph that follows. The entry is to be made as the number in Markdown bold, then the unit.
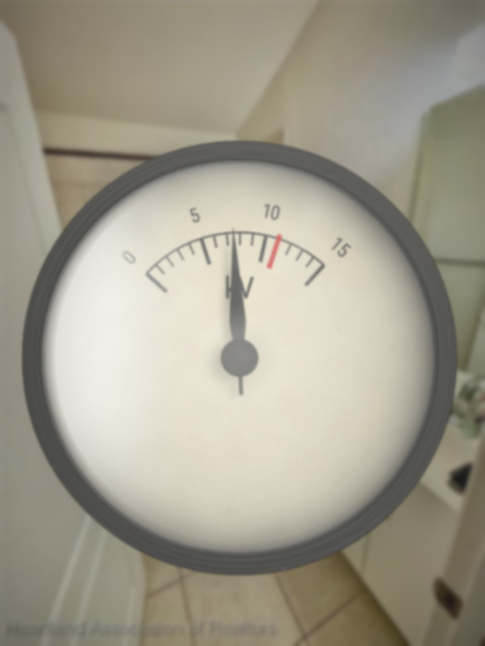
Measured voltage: **7.5** kV
